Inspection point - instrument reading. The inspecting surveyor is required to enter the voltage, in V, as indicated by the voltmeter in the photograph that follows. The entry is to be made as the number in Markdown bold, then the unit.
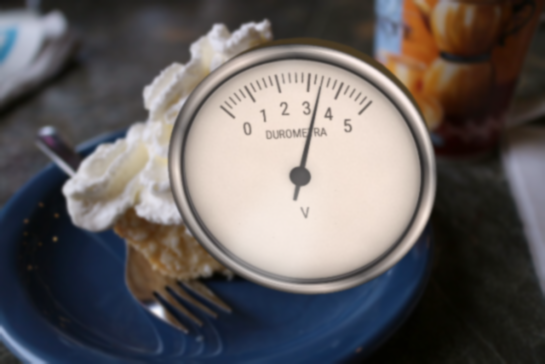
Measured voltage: **3.4** V
